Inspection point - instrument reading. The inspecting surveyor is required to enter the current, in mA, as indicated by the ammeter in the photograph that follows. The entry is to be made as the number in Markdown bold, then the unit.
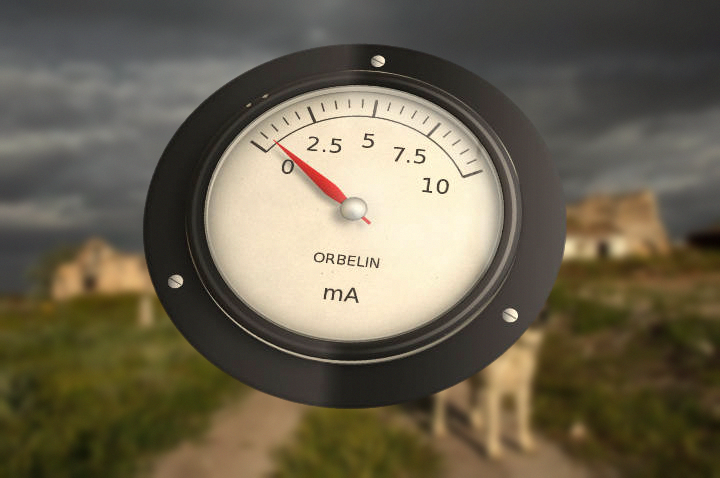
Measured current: **0.5** mA
